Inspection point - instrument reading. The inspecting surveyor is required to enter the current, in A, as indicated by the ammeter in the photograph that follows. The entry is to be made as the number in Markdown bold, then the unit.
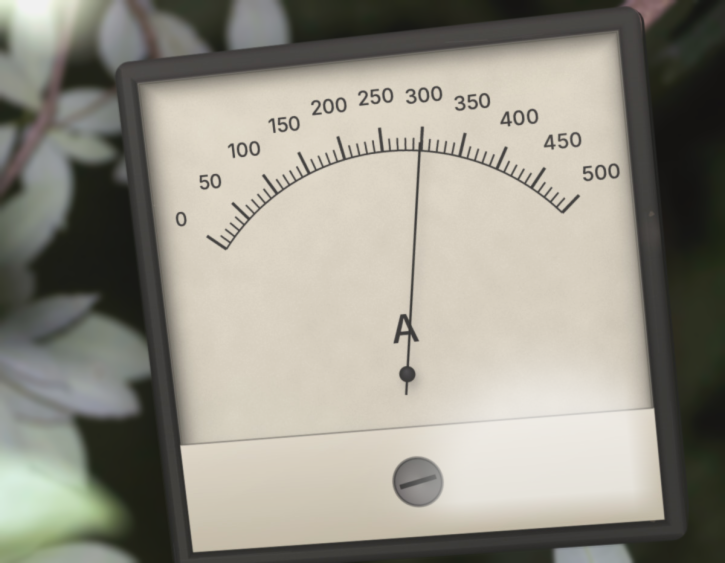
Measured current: **300** A
